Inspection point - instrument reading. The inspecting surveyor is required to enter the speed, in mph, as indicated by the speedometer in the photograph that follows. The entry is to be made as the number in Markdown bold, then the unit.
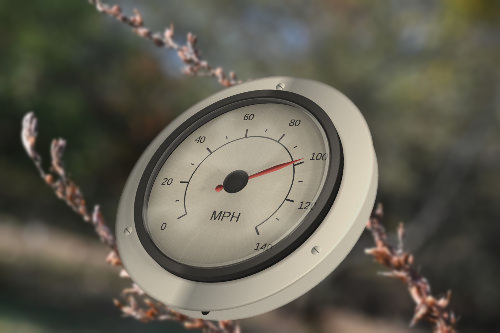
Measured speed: **100** mph
